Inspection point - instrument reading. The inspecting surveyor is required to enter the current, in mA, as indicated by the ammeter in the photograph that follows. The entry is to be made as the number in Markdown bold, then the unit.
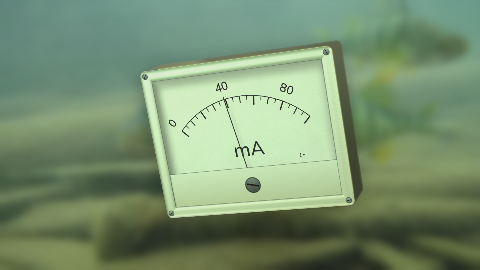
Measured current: **40** mA
